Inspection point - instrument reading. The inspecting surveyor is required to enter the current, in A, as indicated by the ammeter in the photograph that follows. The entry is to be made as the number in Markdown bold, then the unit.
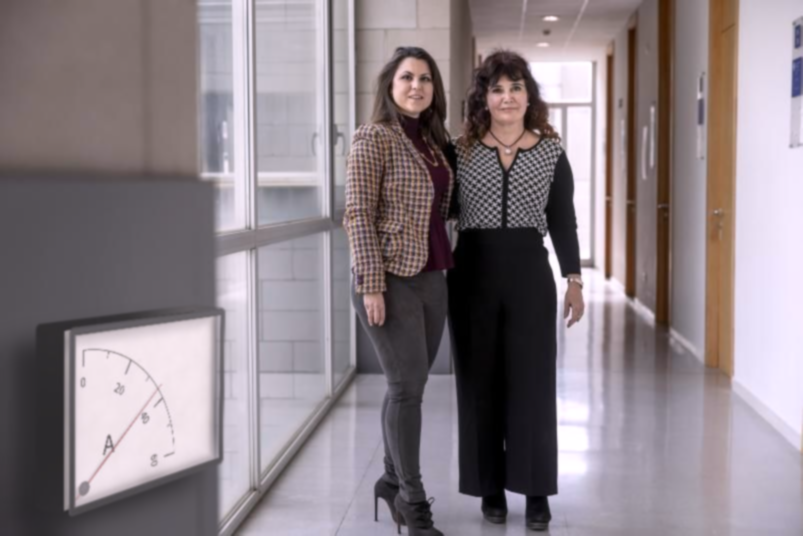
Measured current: **35** A
